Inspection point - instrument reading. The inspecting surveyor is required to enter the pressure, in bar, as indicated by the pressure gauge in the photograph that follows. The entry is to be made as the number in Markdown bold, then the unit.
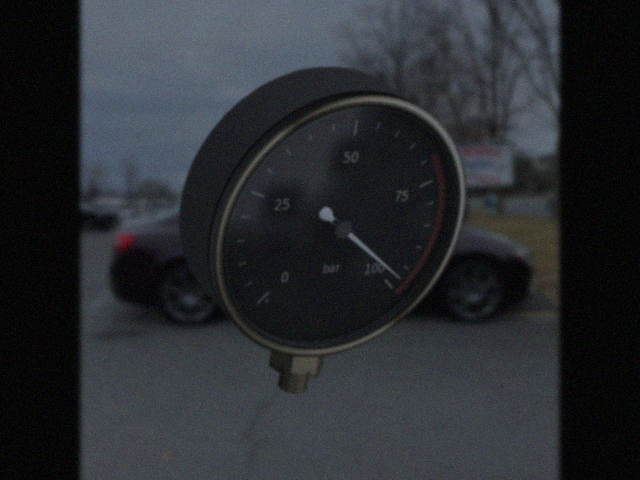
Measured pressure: **97.5** bar
